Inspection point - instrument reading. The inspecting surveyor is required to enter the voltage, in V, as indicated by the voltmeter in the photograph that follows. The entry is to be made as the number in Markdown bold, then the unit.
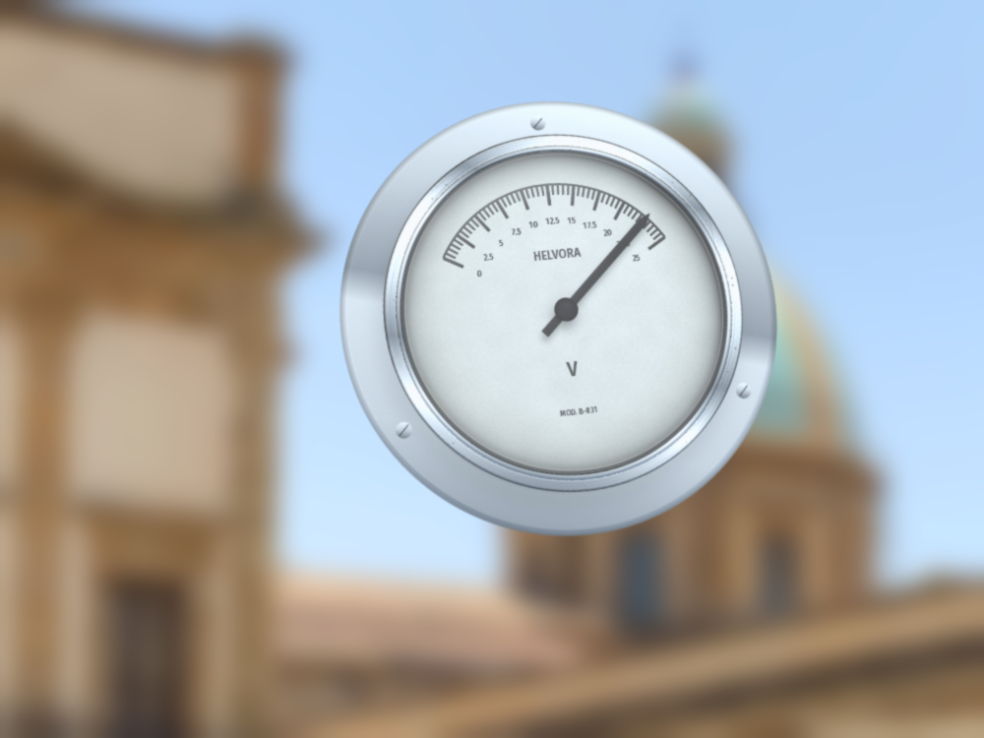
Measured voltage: **22.5** V
